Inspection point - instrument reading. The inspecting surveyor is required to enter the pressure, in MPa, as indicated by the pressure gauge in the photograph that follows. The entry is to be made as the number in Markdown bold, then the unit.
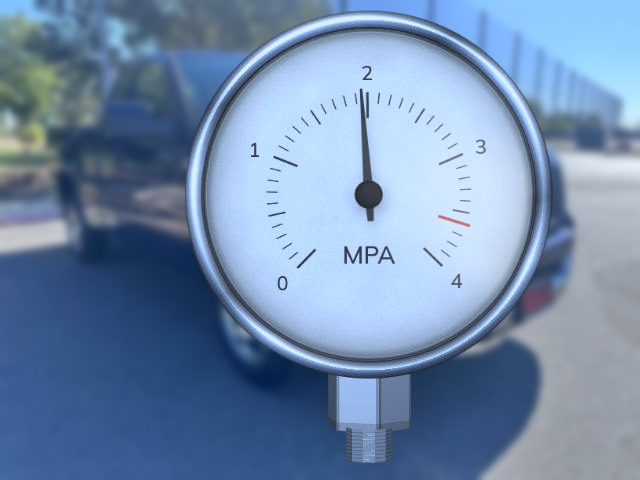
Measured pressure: **1.95** MPa
